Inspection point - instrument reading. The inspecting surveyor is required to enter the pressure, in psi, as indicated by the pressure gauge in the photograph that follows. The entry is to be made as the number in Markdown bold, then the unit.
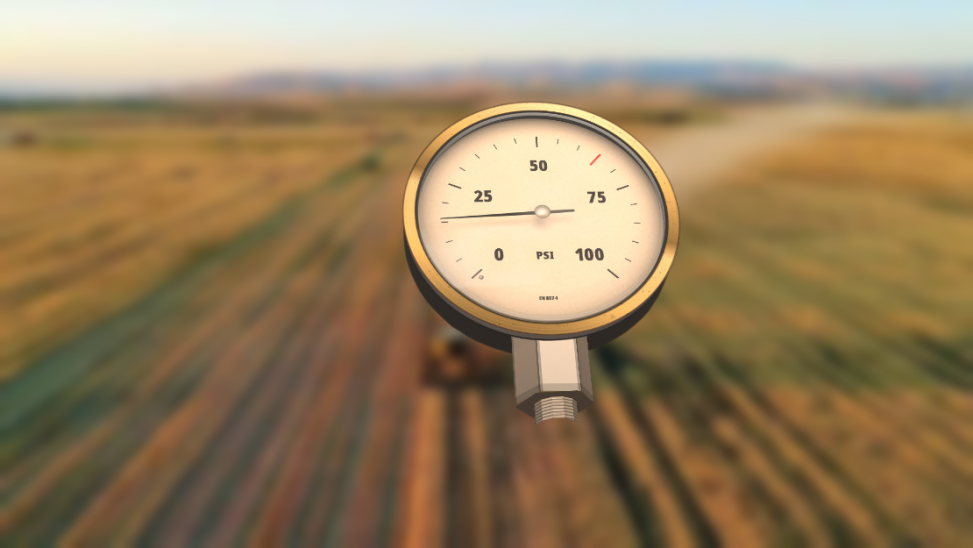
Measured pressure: **15** psi
